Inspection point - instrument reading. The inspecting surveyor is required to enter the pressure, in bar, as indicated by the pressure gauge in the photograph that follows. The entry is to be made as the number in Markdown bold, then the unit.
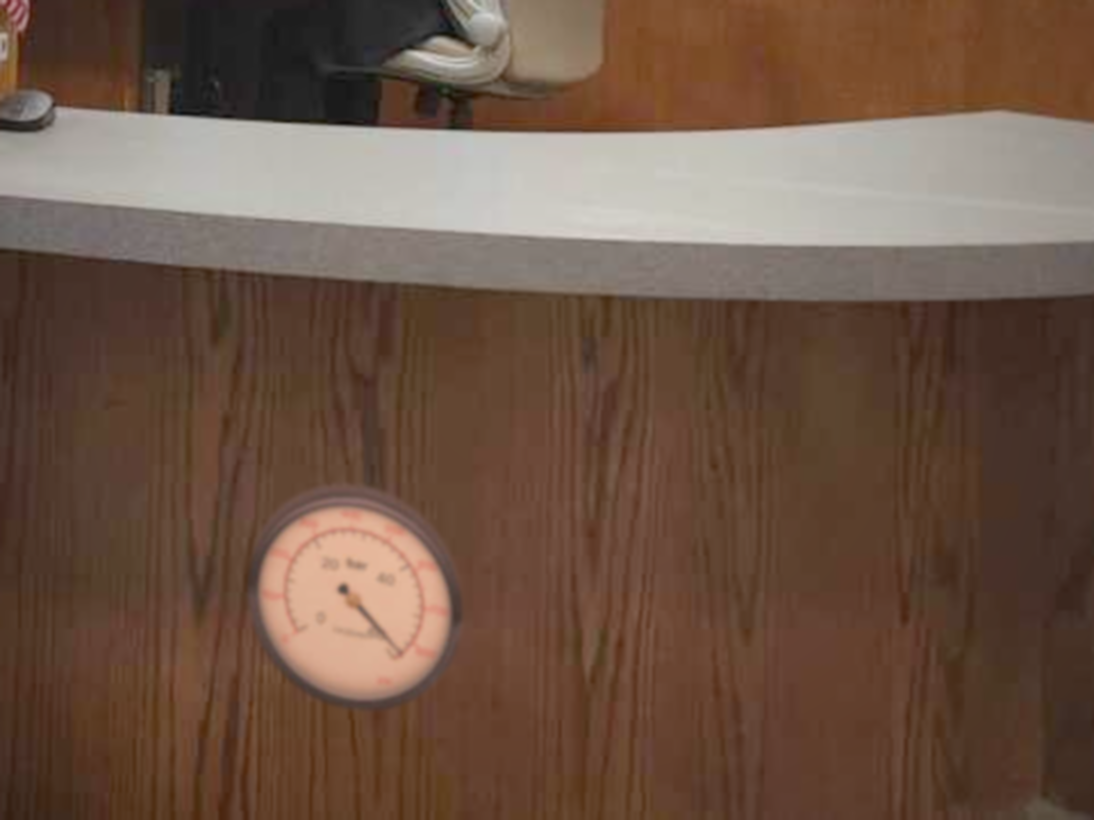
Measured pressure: **58** bar
